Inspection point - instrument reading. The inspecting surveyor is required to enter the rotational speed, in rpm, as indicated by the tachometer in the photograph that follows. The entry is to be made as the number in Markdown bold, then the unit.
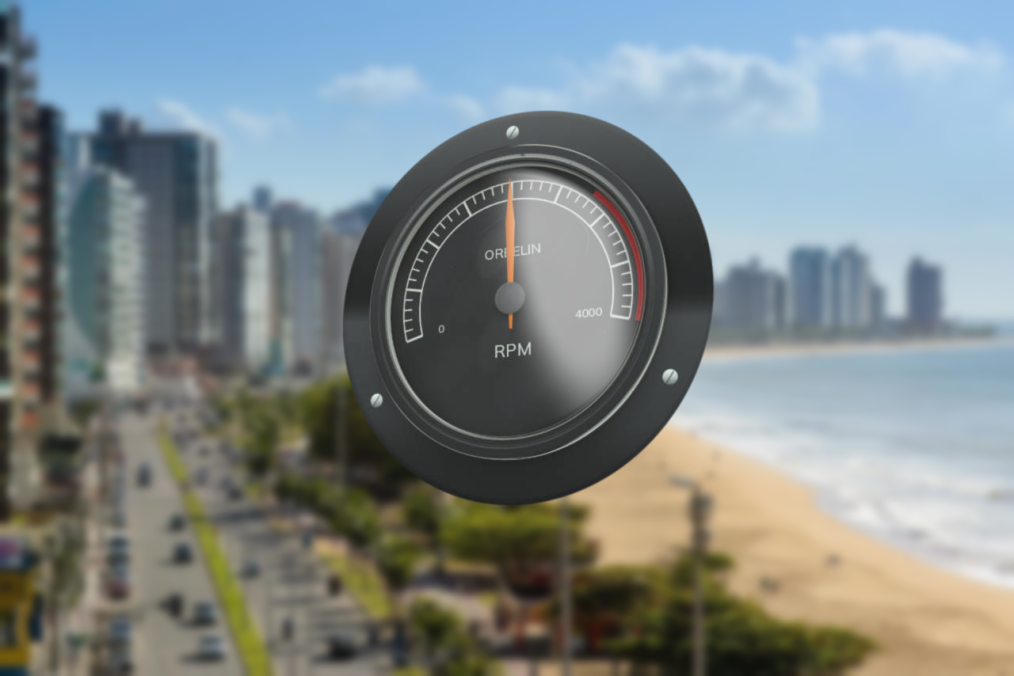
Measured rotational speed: **2000** rpm
